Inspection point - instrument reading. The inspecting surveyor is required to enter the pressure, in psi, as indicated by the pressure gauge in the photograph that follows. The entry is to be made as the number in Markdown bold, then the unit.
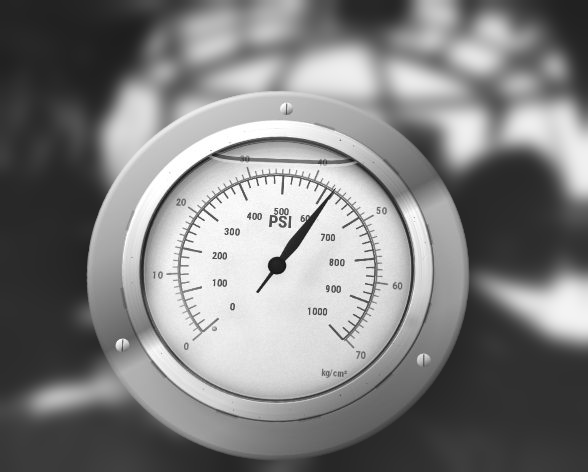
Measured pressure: **620** psi
